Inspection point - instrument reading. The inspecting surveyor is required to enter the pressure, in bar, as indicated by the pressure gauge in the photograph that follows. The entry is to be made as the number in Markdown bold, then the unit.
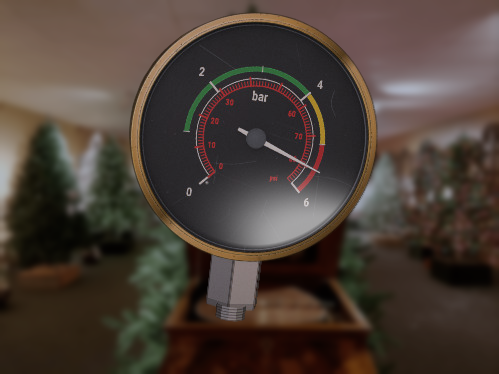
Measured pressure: **5.5** bar
